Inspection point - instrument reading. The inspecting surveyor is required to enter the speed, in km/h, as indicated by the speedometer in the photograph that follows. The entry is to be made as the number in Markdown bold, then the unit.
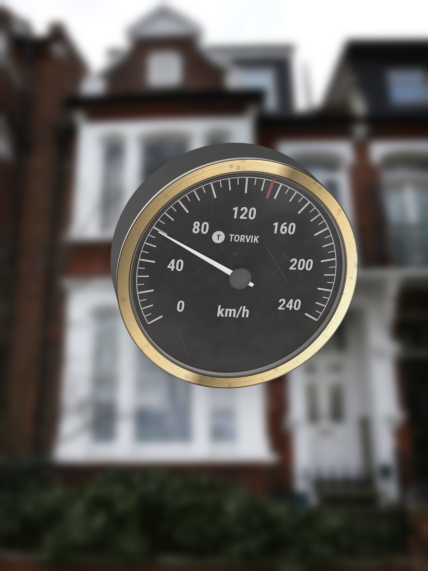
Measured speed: **60** km/h
